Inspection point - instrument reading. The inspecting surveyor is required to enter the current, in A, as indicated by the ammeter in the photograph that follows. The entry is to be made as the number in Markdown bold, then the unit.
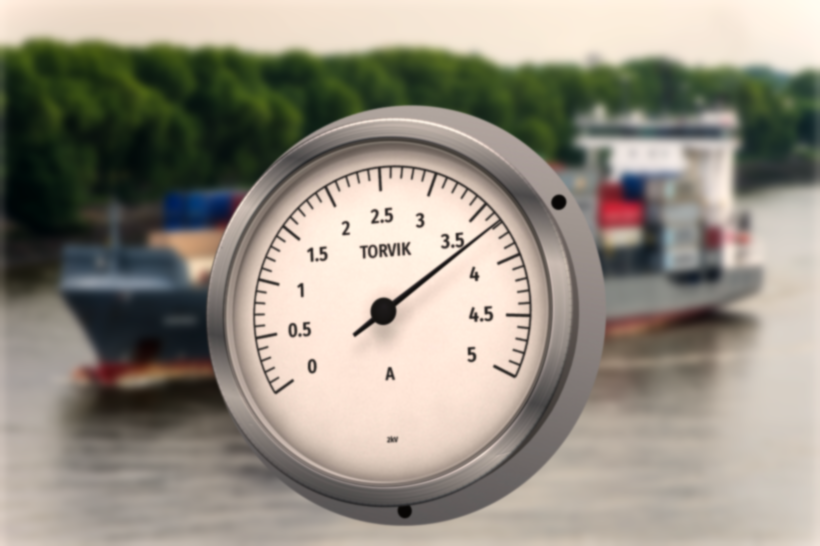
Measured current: **3.7** A
